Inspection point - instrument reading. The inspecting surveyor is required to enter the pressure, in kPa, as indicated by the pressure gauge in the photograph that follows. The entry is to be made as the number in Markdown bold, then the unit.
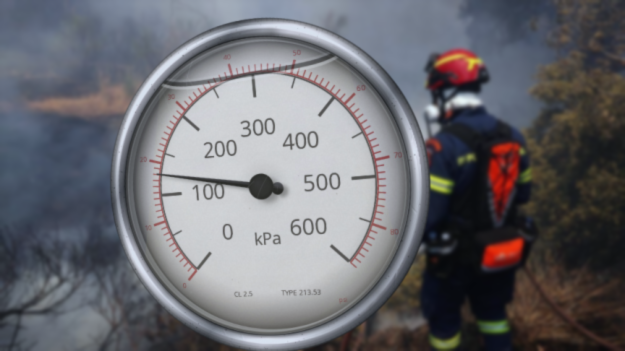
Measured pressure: **125** kPa
